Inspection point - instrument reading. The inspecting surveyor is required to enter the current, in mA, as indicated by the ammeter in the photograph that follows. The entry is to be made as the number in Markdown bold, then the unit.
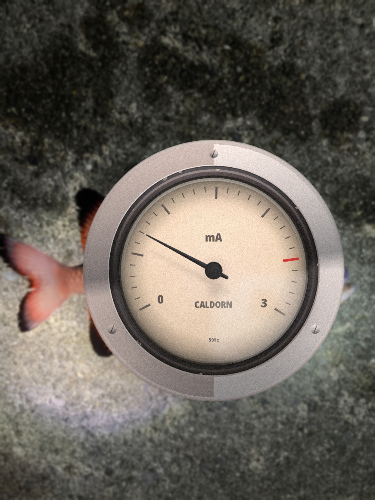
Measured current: **0.7** mA
